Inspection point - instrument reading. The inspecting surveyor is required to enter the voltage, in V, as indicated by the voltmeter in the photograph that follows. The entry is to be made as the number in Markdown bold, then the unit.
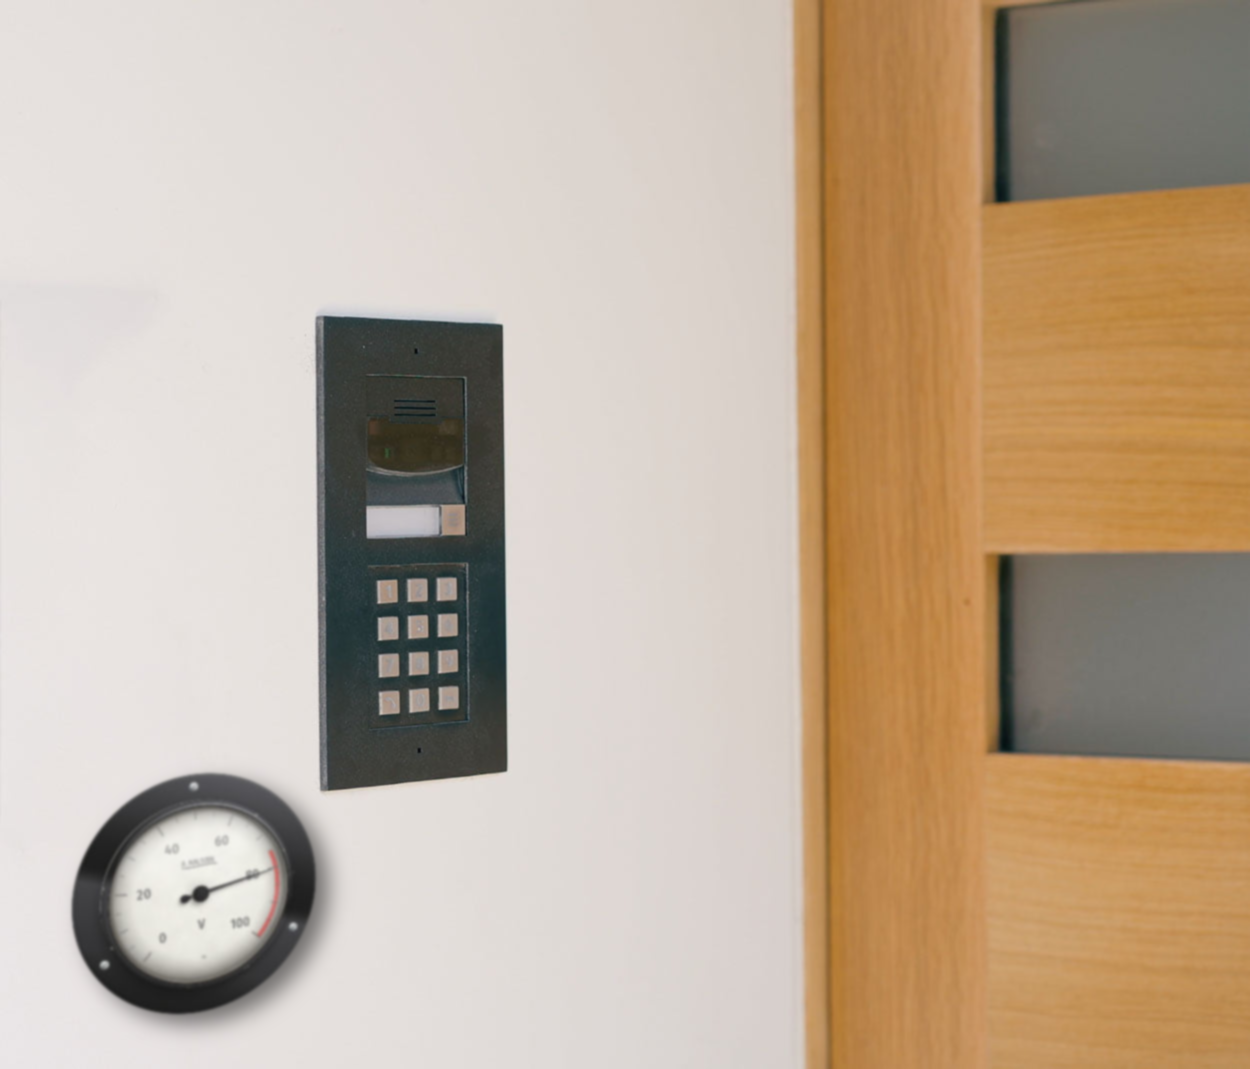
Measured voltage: **80** V
